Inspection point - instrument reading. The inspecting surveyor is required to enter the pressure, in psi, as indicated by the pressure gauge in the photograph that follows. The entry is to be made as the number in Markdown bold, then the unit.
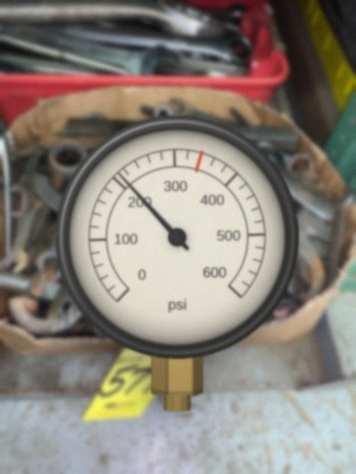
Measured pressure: **210** psi
